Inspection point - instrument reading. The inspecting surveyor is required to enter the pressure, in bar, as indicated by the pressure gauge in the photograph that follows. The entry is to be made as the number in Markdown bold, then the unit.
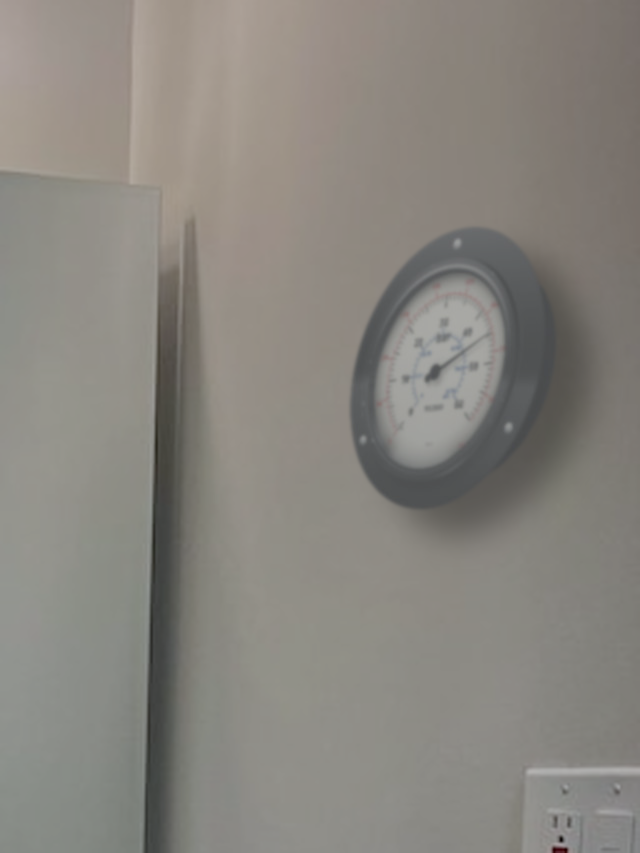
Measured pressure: **45** bar
